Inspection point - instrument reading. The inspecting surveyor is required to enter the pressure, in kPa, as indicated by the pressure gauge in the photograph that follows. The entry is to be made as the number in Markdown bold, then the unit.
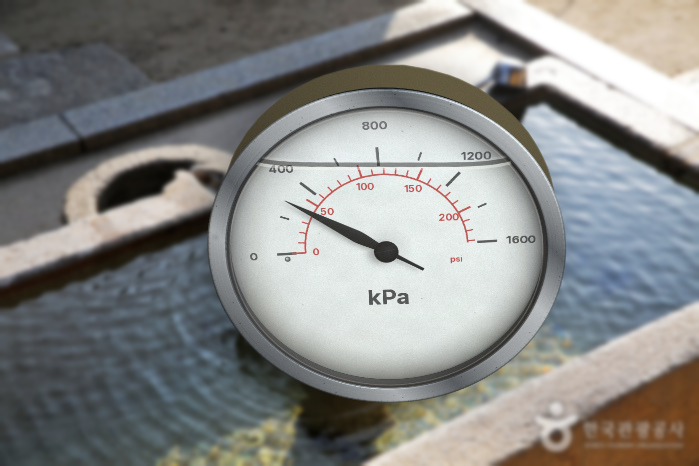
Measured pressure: **300** kPa
